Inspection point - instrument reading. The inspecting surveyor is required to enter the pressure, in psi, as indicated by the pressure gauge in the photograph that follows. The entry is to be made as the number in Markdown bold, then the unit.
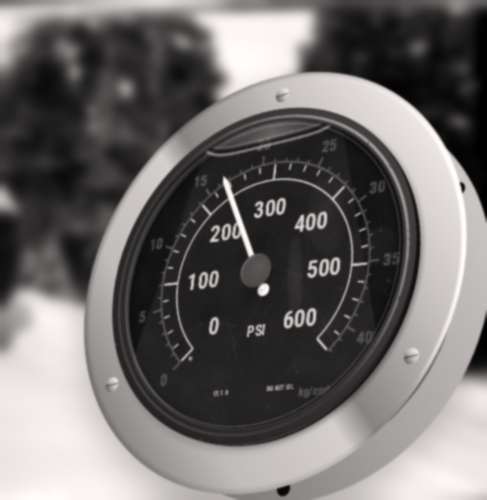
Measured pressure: **240** psi
